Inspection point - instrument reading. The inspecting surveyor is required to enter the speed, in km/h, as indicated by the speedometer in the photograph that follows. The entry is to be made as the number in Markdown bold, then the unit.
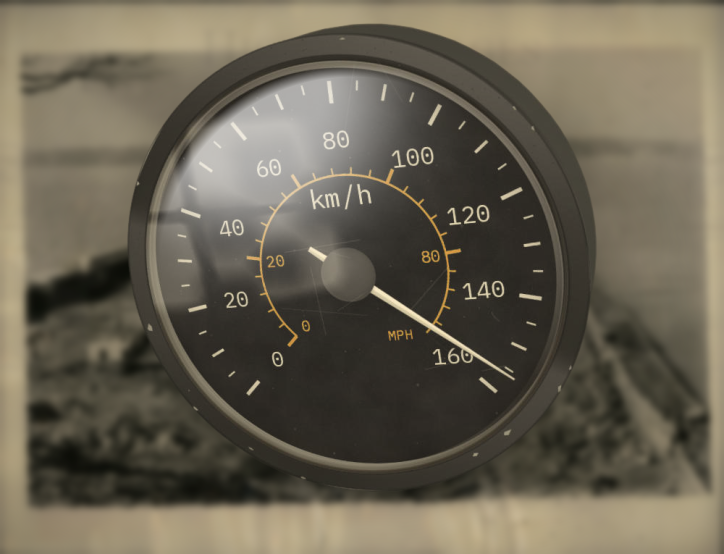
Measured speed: **155** km/h
